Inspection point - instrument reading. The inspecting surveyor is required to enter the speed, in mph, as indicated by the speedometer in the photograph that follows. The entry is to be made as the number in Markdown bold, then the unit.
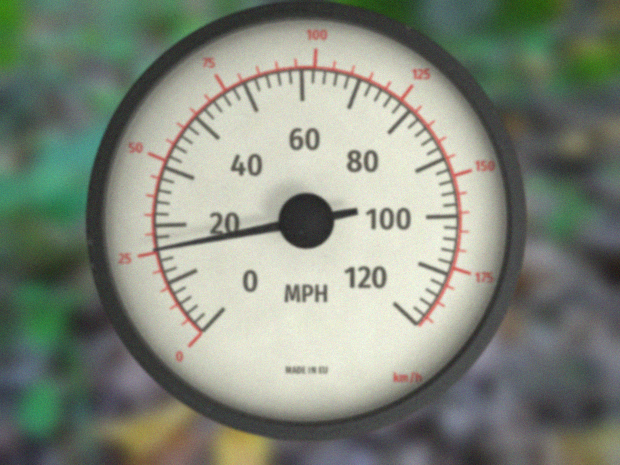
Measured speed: **16** mph
